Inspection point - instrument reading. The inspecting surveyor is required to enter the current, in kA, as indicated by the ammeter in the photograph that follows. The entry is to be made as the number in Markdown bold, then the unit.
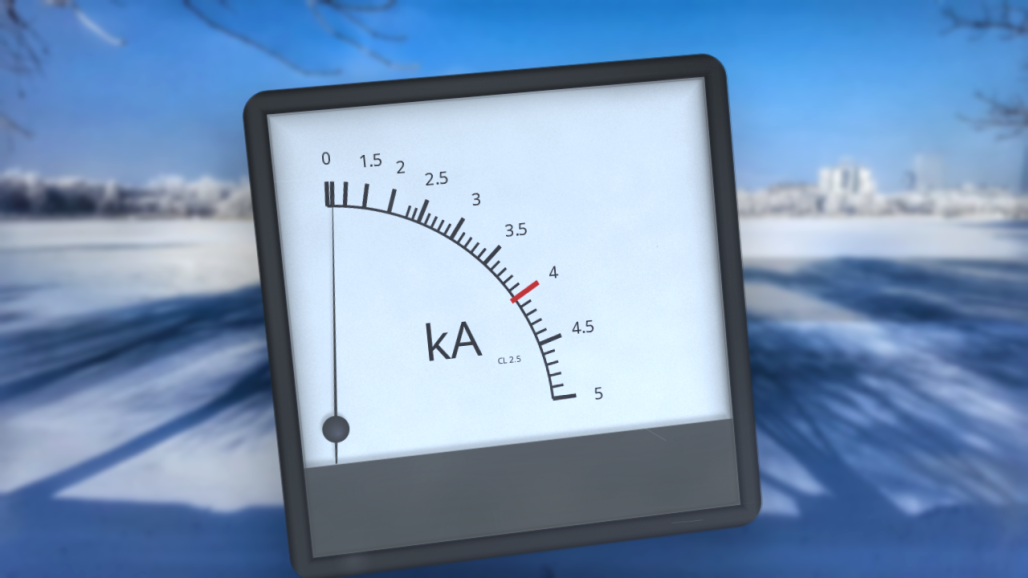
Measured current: **0.5** kA
